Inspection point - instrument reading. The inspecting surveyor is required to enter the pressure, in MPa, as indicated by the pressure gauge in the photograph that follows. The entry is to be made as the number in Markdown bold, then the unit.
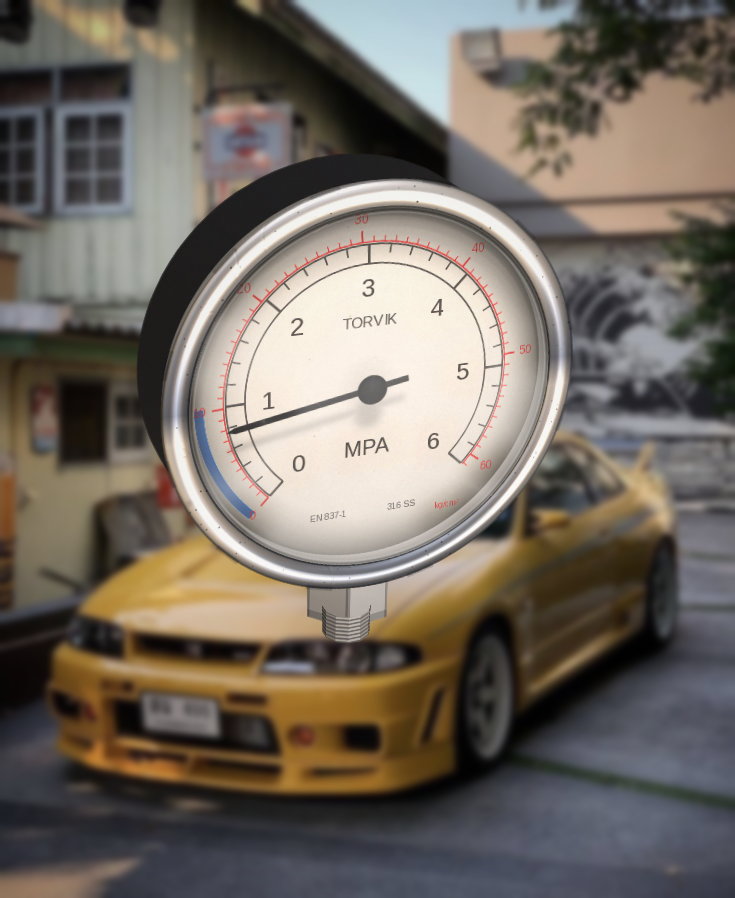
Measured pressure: **0.8** MPa
